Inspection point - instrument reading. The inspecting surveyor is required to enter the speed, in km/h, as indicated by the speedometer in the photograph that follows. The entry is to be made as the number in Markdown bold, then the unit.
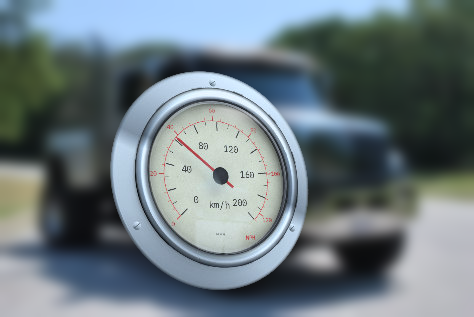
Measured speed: **60** km/h
